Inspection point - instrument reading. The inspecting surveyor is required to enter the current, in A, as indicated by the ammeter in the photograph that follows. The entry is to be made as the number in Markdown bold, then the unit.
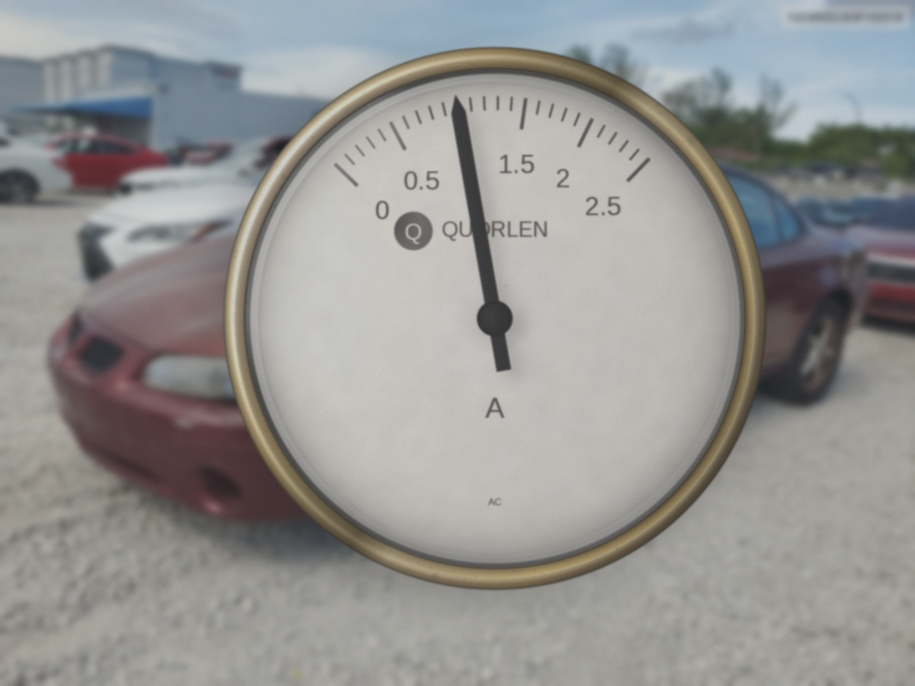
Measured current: **1** A
